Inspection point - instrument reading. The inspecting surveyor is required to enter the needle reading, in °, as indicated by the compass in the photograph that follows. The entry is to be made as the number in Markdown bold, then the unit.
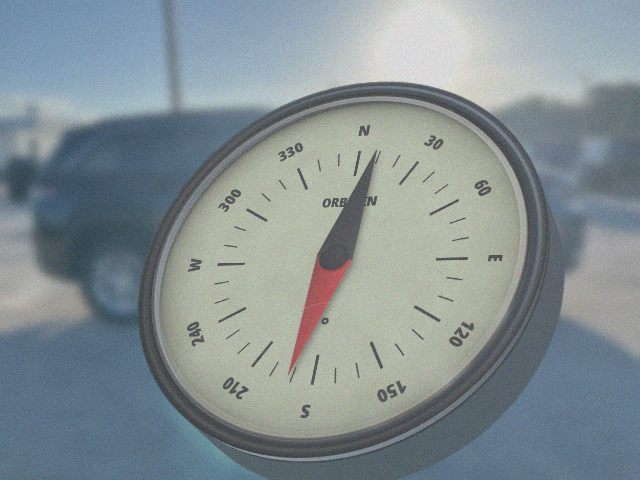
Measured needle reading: **190** °
